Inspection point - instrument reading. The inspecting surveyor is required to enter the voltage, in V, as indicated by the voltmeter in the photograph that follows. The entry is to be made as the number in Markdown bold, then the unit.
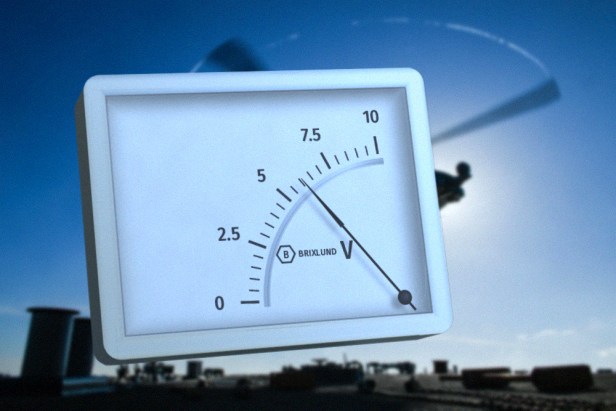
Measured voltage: **6** V
